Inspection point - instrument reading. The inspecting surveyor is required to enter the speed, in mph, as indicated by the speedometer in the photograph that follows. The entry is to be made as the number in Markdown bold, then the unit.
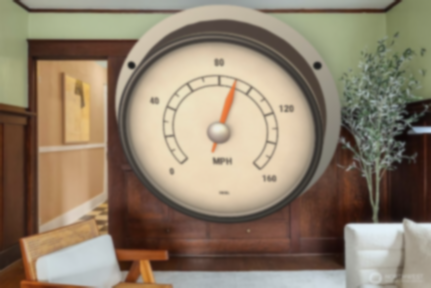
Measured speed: **90** mph
